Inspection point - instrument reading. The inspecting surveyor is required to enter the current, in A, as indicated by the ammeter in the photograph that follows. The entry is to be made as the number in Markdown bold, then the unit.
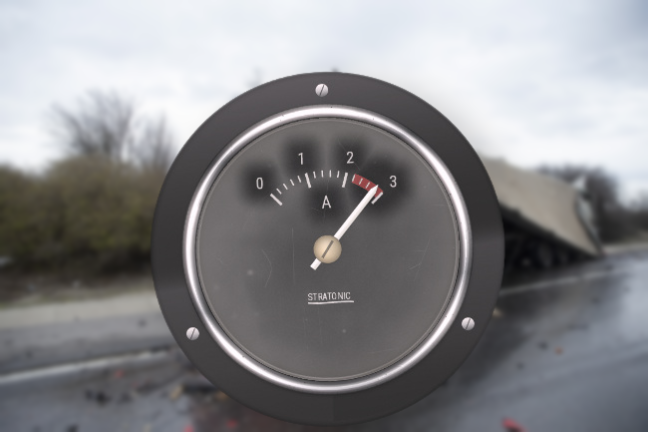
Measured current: **2.8** A
